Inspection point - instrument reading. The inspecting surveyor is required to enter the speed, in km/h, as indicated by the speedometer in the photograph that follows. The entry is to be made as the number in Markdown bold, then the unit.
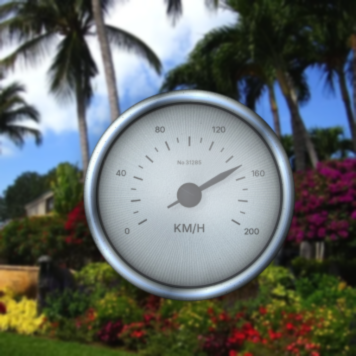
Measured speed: **150** km/h
